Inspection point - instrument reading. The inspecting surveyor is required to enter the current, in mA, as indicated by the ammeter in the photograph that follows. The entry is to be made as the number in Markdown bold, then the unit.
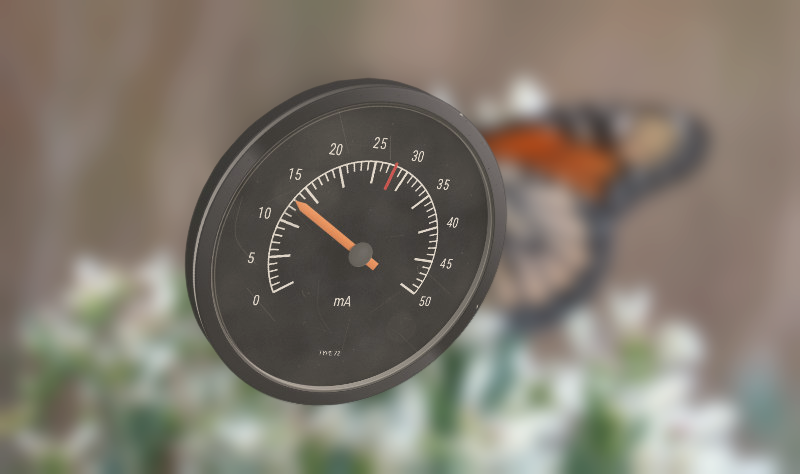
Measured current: **13** mA
